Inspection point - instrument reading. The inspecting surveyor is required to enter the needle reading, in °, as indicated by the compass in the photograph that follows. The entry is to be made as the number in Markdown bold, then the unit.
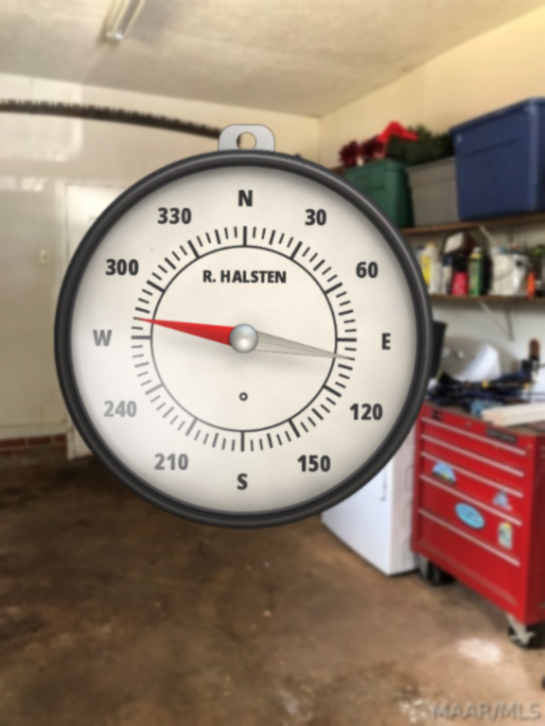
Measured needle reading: **280** °
